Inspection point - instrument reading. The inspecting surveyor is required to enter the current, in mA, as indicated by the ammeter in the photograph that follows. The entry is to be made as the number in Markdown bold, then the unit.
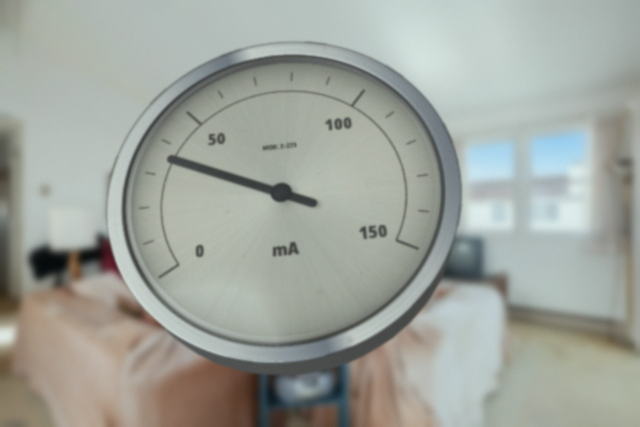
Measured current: **35** mA
